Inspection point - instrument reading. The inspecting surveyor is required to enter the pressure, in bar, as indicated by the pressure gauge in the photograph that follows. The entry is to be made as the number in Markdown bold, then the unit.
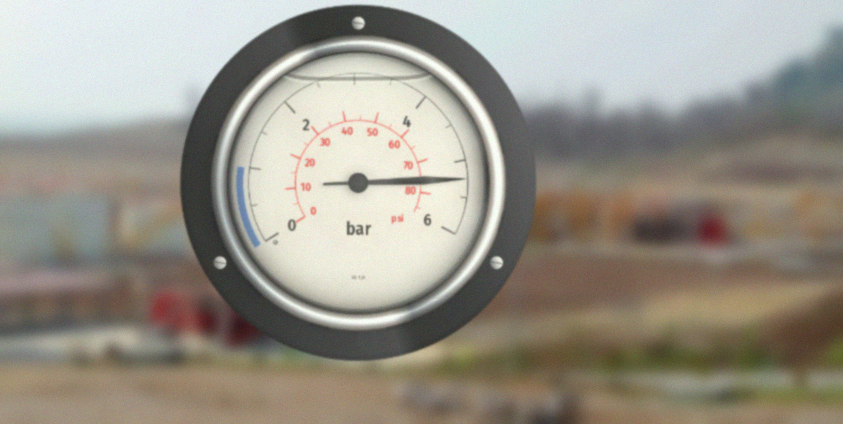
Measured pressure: **5.25** bar
